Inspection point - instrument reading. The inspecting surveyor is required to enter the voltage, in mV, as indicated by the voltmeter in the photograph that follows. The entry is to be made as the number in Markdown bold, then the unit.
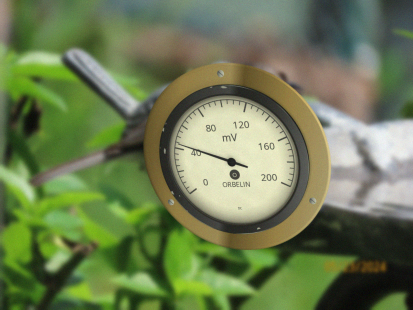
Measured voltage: **45** mV
